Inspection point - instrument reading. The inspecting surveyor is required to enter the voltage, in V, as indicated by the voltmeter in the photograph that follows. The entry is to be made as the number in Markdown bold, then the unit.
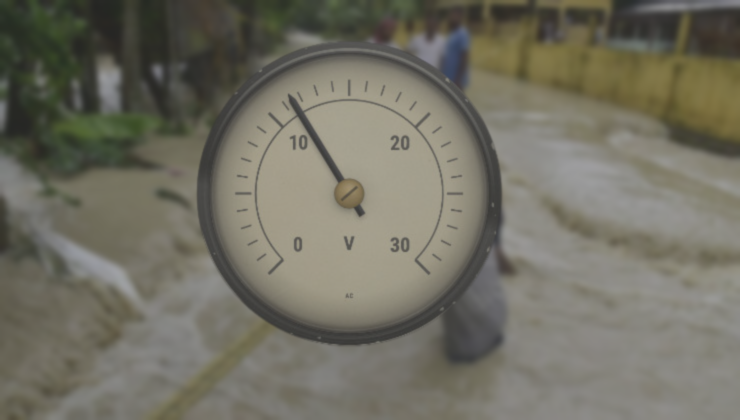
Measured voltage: **11.5** V
